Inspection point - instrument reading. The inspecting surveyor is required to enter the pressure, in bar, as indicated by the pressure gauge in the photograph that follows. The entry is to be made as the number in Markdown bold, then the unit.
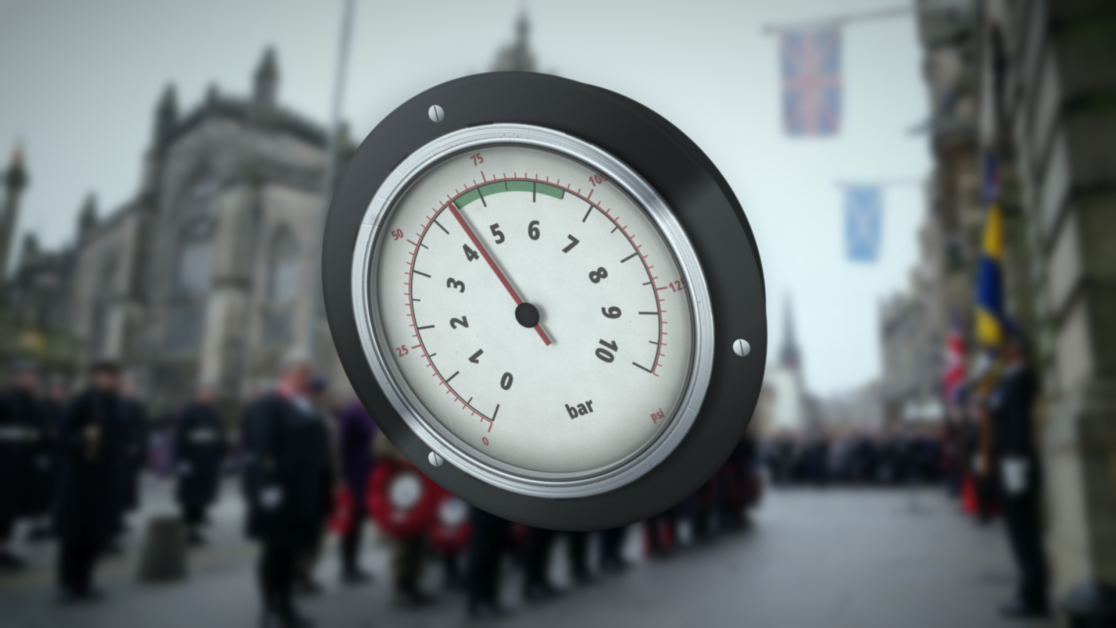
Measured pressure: **4.5** bar
